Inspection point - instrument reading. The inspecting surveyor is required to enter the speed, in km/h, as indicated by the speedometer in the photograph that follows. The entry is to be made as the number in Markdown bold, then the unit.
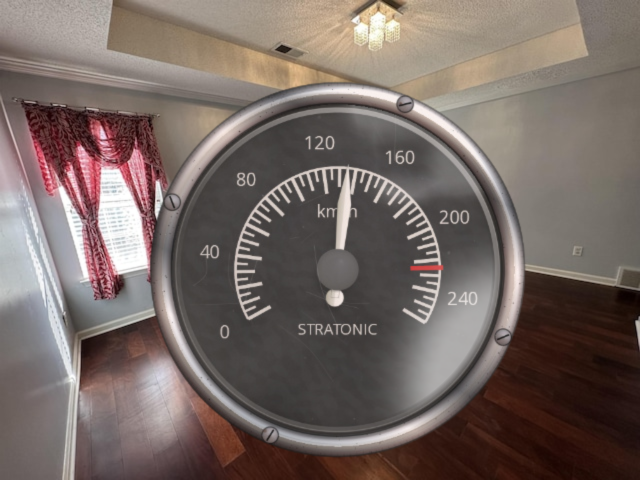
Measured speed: **135** km/h
